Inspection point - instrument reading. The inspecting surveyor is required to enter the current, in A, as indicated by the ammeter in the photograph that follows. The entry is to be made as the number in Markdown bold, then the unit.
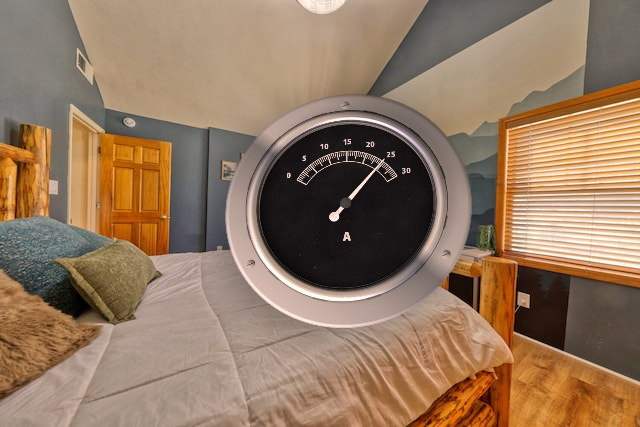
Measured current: **25** A
